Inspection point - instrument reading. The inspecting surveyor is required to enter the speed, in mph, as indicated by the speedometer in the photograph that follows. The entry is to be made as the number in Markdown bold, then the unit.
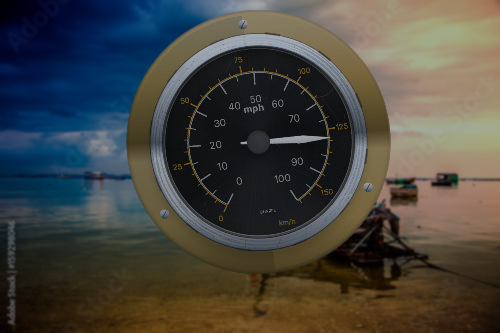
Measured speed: **80** mph
